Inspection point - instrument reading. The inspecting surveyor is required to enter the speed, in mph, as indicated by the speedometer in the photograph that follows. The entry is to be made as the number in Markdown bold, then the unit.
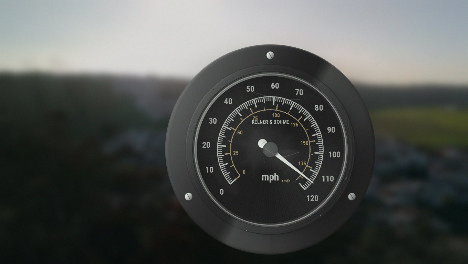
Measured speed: **115** mph
